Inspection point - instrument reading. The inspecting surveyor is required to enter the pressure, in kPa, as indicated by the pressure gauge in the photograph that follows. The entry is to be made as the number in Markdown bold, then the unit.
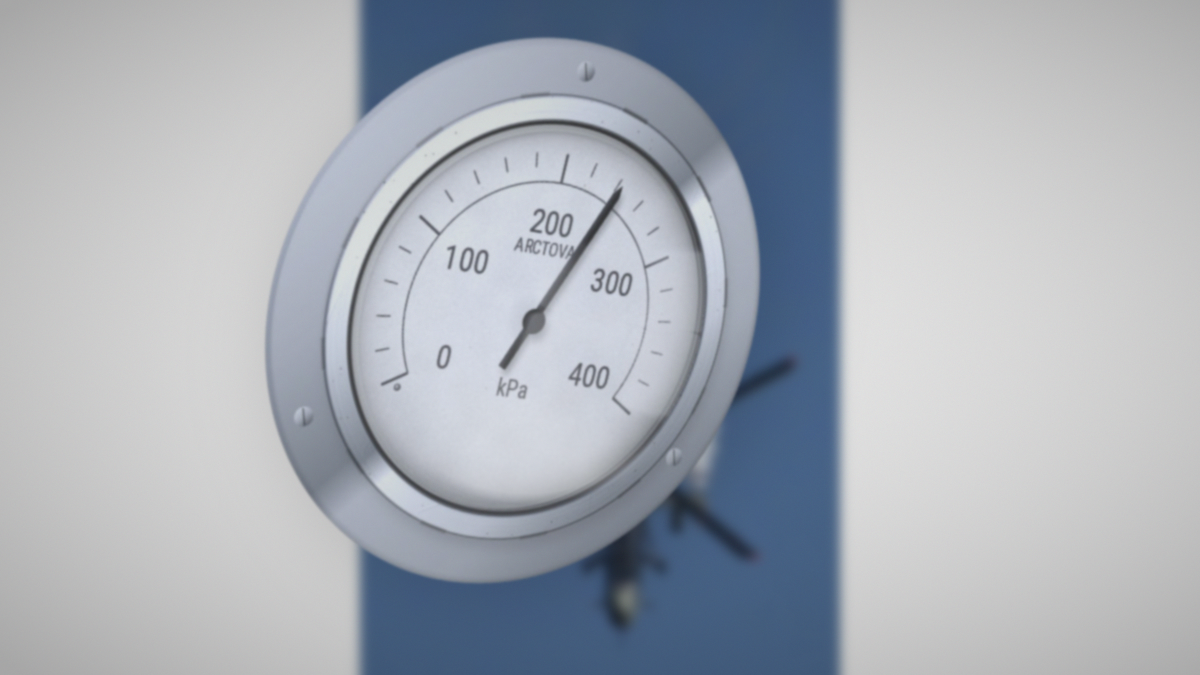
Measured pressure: **240** kPa
